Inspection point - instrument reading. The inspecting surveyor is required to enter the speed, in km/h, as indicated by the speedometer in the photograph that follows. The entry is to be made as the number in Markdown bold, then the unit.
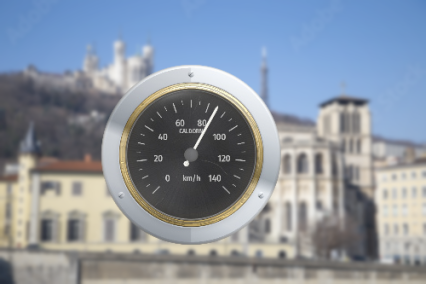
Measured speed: **85** km/h
